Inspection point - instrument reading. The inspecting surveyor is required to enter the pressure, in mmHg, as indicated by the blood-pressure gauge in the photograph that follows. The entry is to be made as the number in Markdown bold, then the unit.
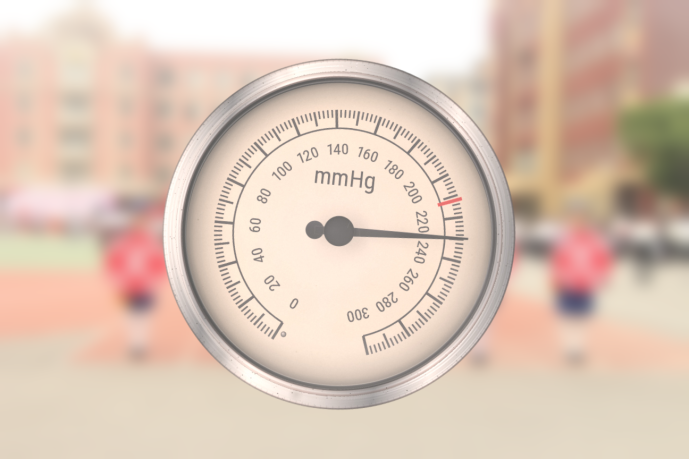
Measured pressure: **230** mmHg
